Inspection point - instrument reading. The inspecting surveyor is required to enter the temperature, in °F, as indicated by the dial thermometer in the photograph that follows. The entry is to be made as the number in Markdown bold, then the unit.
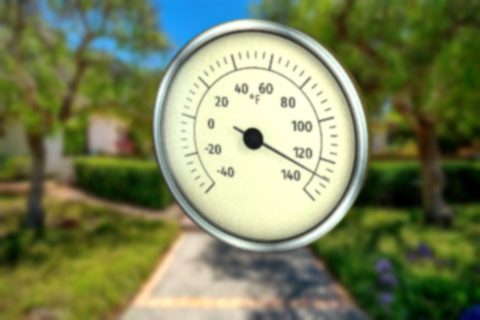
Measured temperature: **128** °F
